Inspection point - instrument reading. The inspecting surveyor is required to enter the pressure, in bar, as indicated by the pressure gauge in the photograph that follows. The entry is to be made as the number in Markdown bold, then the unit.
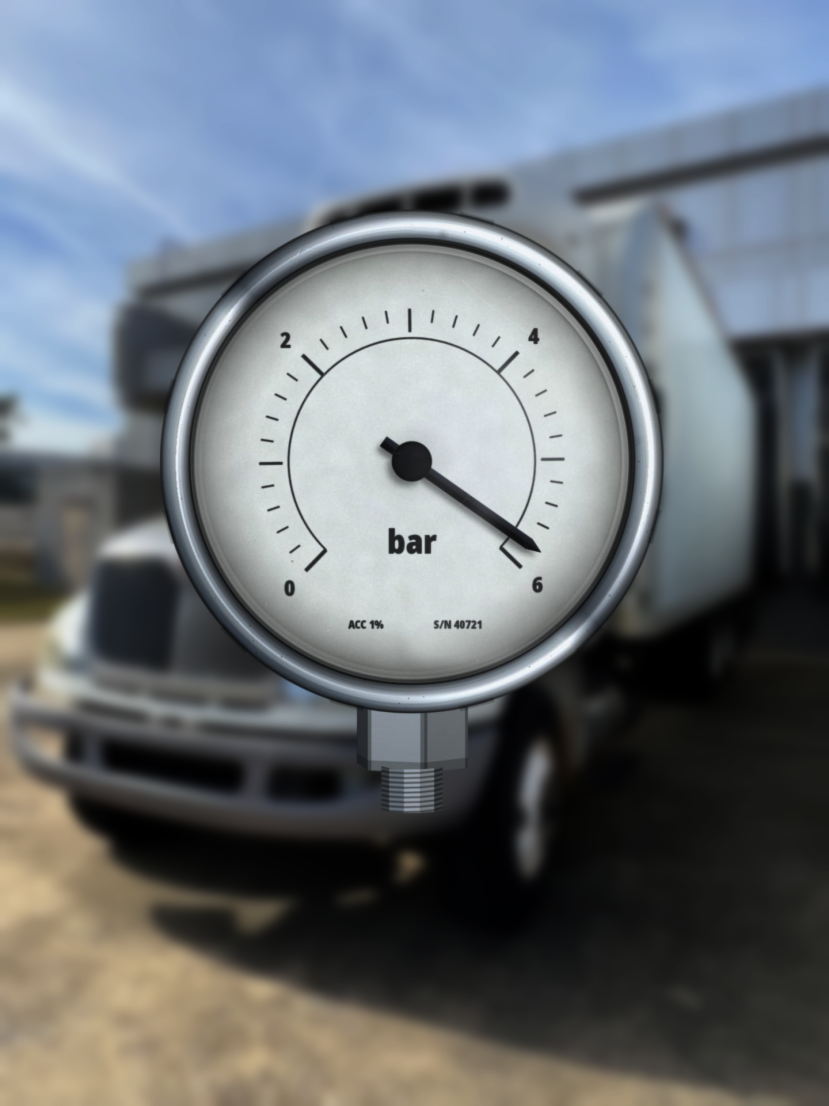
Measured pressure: **5.8** bar
